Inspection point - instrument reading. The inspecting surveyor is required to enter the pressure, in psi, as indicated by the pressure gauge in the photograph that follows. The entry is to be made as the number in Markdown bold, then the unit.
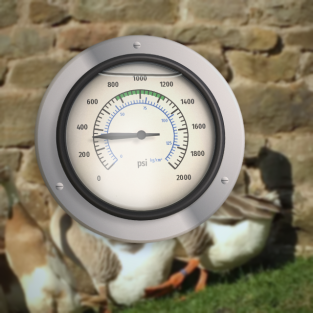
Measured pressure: **320** psi
